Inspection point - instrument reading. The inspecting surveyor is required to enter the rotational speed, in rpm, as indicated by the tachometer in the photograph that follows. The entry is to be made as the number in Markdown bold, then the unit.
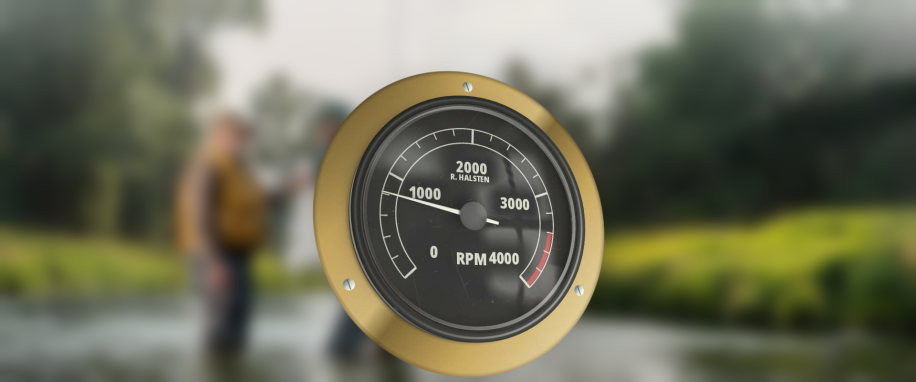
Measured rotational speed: **800** rpm
